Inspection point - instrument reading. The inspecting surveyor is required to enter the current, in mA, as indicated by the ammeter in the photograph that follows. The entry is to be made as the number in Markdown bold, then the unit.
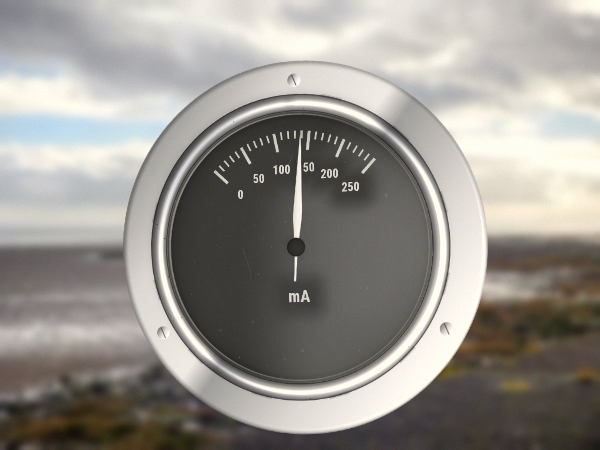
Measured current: **140** mA
